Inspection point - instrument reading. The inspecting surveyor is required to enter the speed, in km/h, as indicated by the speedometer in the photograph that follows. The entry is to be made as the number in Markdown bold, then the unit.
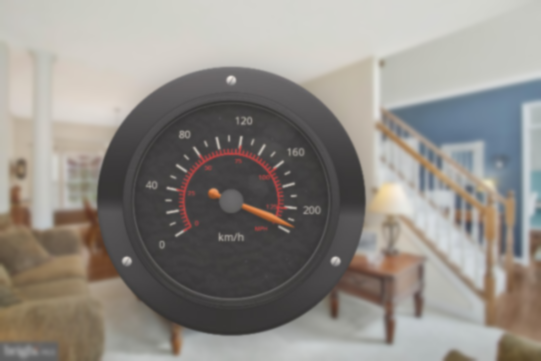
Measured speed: **215** km/h
